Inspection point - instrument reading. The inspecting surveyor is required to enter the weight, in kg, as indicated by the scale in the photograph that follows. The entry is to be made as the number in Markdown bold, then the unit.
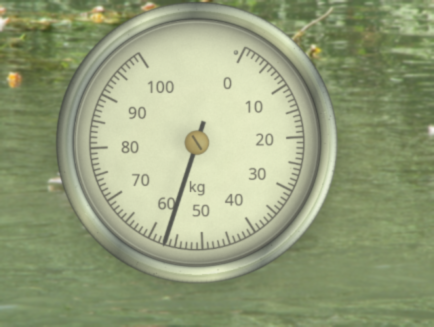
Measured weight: **57** kg
